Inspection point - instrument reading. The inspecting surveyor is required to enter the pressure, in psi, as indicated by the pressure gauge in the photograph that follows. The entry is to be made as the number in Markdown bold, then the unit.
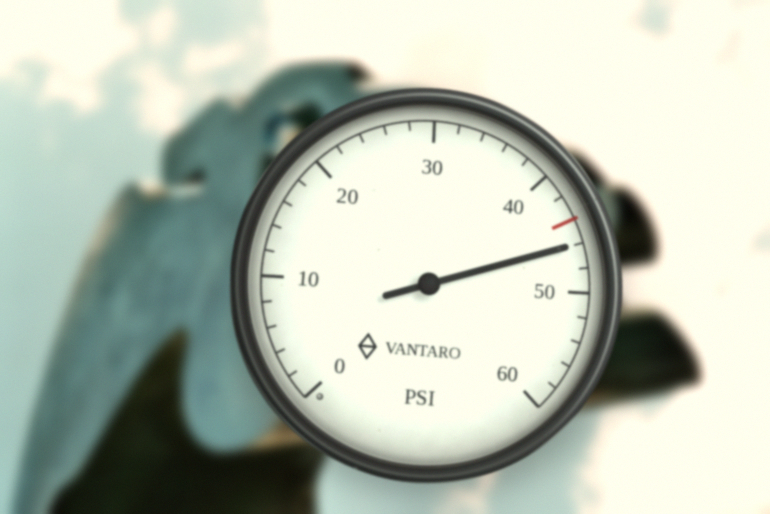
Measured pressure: **46** psi
